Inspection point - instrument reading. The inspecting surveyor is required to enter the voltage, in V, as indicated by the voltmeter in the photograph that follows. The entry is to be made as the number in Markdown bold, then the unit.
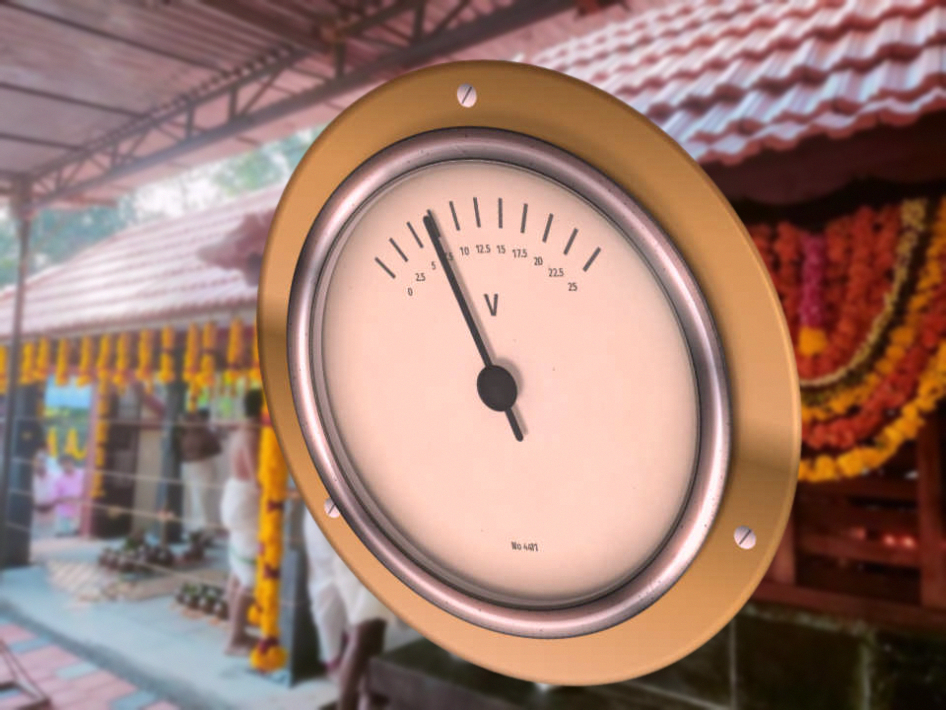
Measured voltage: **7.5** V
